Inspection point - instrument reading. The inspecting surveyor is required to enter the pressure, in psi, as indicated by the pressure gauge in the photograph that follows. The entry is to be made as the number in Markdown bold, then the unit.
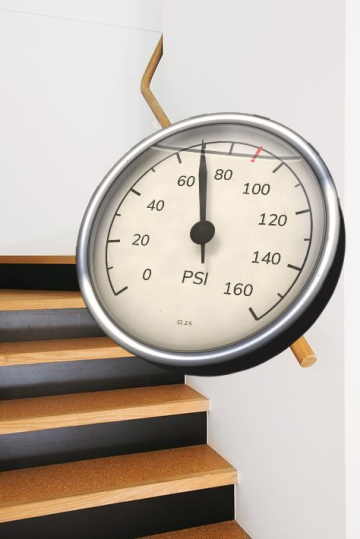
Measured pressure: **70** psi
